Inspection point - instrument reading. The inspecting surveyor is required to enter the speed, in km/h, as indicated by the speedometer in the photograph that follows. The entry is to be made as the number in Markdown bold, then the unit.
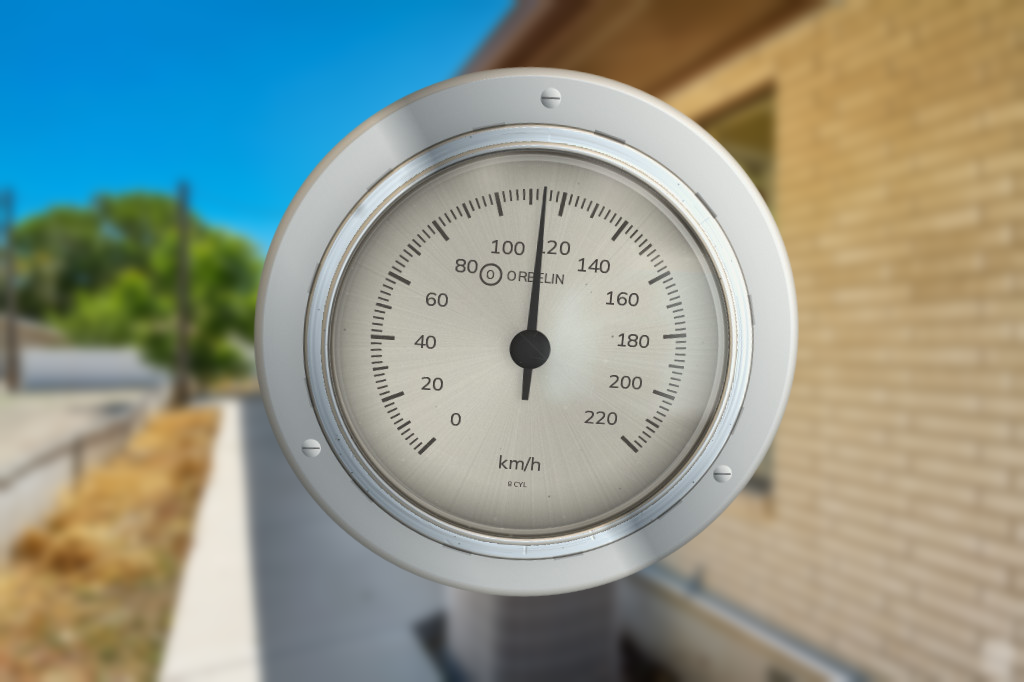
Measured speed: **114** km/h
